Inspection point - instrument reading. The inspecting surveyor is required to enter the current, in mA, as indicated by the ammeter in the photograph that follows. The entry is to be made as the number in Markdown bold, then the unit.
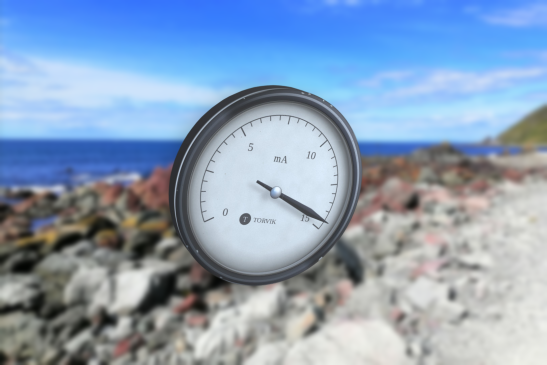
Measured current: **14.5** mA
